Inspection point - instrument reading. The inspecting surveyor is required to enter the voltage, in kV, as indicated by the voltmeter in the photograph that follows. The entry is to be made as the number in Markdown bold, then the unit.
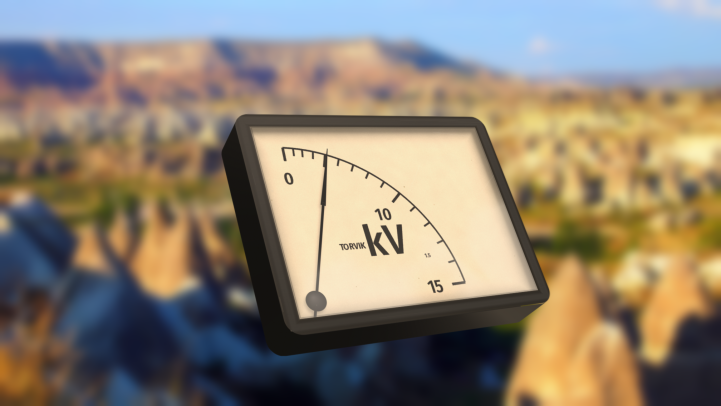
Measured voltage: **5** kV
